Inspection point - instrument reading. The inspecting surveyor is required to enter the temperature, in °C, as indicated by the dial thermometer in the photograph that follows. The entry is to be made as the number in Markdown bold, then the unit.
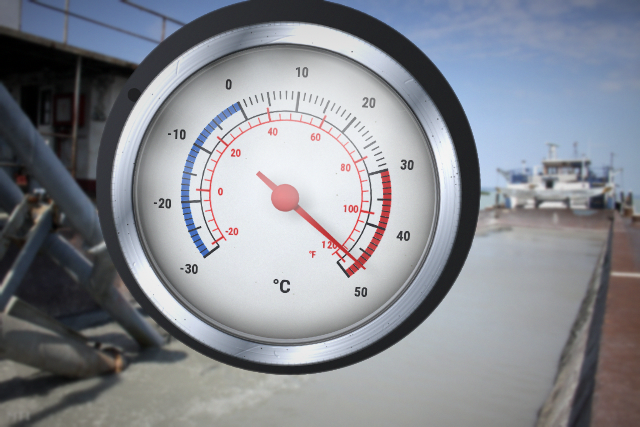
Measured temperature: **47** °C
